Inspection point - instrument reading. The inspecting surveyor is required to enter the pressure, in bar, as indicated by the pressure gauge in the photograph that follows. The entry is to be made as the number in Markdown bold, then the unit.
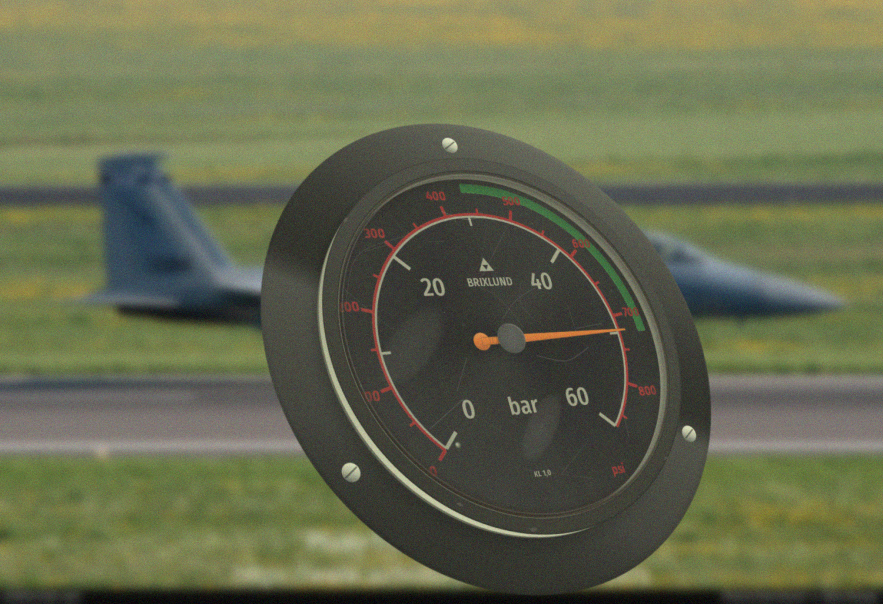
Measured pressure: **50** bar
